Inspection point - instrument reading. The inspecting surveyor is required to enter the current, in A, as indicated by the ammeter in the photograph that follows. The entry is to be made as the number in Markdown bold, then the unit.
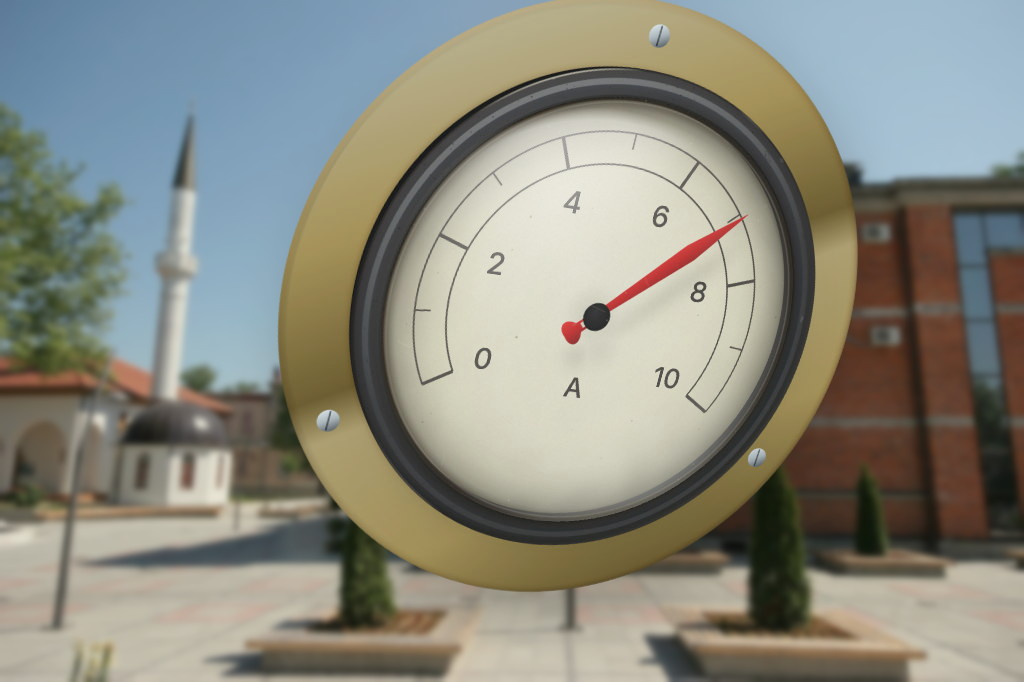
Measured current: **7** A
